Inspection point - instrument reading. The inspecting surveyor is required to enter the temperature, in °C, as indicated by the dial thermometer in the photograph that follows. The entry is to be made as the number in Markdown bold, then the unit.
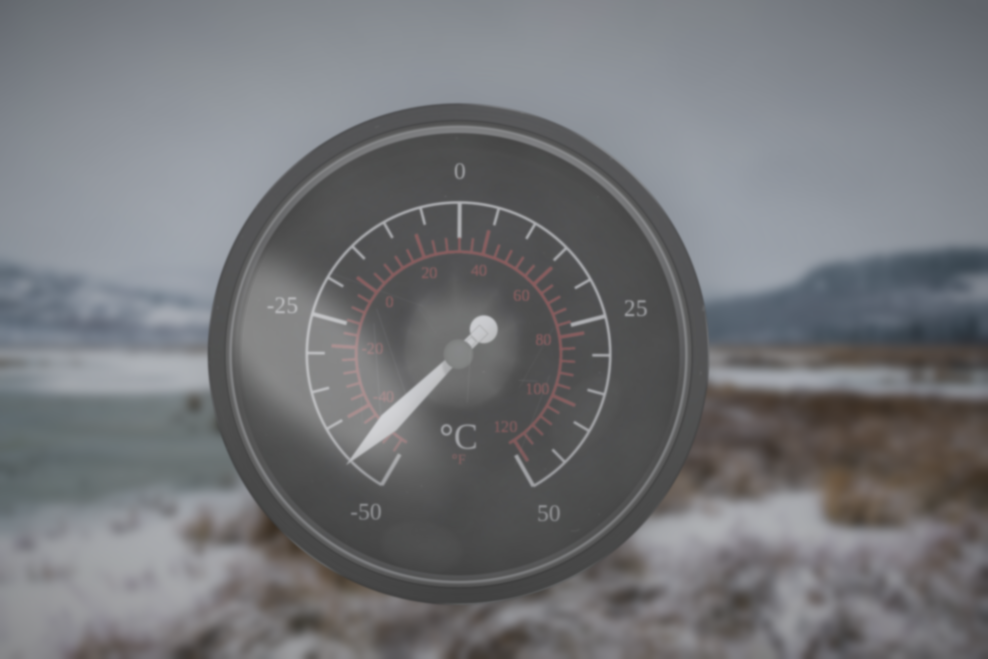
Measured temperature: **-45** °C
